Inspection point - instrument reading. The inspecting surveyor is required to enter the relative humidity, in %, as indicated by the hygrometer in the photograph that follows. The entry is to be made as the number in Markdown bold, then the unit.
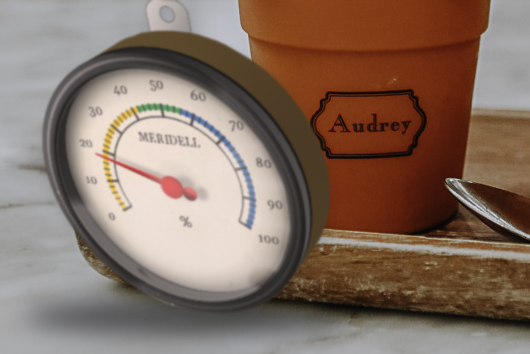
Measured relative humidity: **20** %
